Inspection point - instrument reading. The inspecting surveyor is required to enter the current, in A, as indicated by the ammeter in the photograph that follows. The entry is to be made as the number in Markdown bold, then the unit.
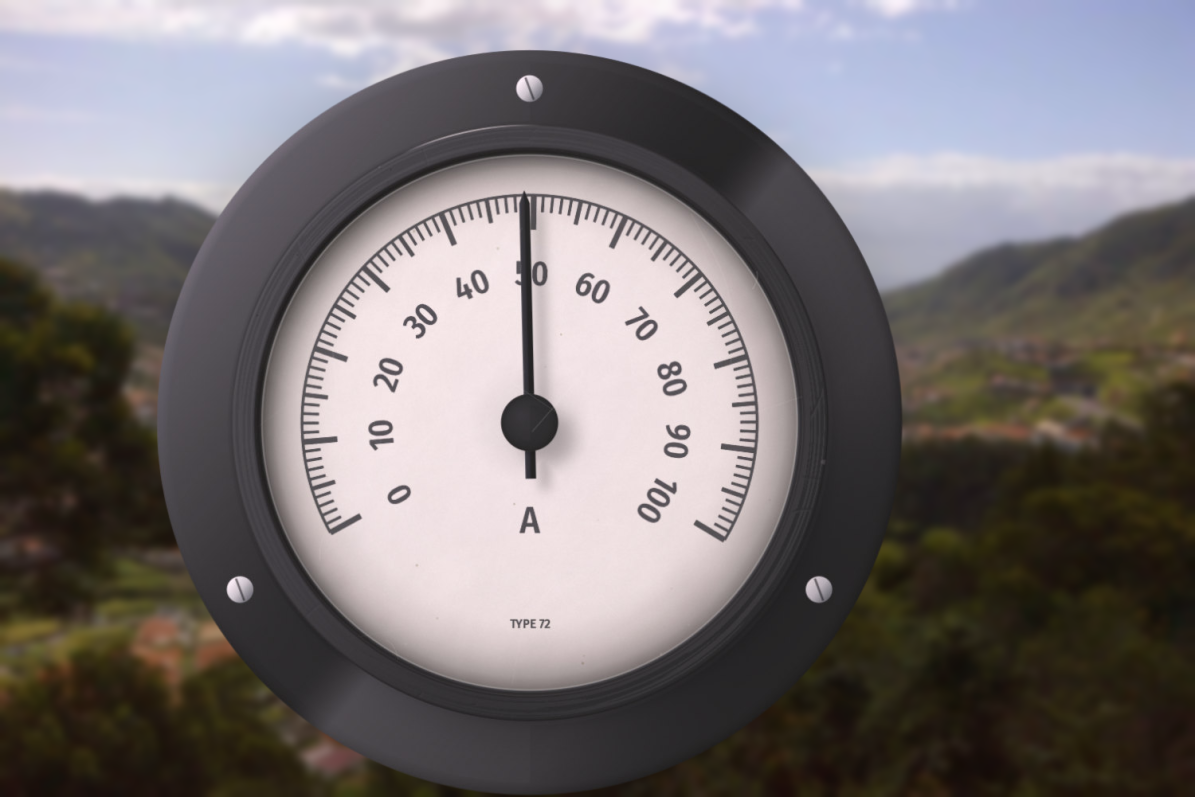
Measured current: **49** A
